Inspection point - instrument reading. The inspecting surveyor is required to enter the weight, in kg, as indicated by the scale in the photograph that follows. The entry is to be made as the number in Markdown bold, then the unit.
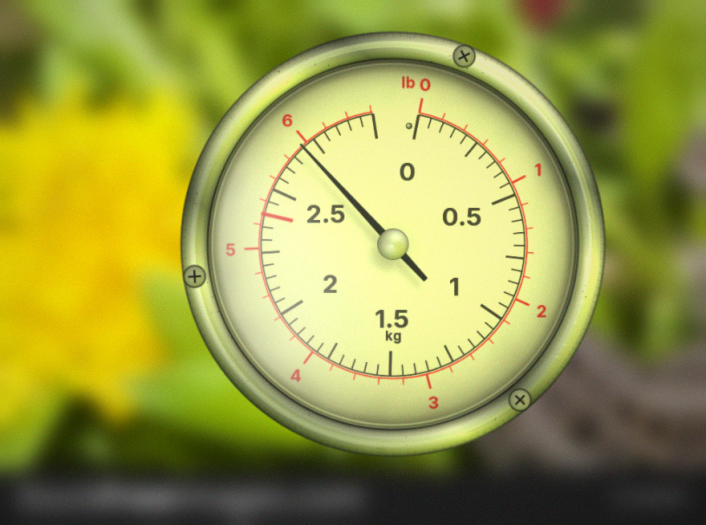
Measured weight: **2.7** kg
